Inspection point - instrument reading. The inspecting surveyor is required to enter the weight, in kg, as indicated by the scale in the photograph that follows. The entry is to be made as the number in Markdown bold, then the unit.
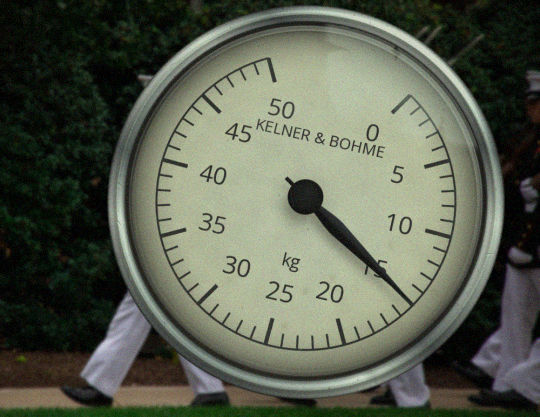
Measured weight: **15** kg
